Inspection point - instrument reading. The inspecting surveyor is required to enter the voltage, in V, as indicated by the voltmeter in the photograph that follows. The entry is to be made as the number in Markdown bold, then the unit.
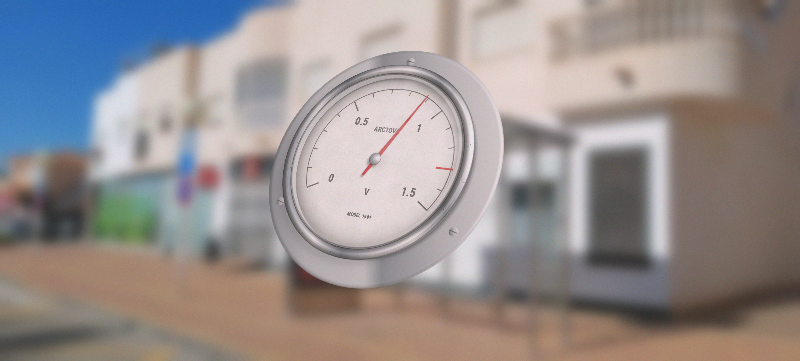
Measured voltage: **0.9** V
